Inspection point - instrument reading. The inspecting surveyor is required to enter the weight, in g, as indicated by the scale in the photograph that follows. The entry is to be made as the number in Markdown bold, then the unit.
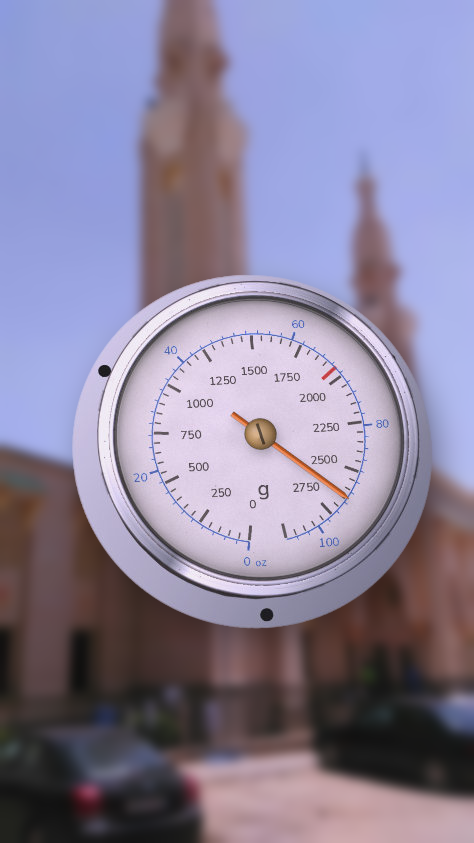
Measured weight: **2650** g
